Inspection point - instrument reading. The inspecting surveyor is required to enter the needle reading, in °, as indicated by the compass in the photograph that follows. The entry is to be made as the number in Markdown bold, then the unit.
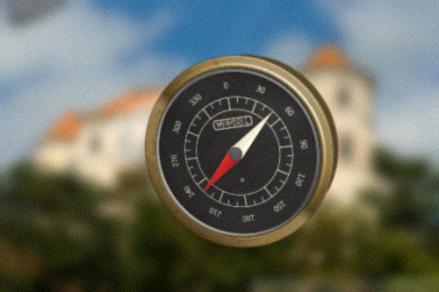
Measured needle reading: **230** °
